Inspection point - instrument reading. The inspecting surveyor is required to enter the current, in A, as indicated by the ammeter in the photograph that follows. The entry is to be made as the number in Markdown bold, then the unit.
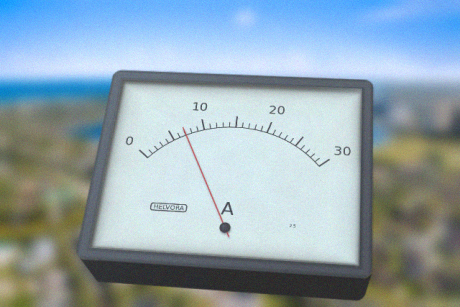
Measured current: **7** A
